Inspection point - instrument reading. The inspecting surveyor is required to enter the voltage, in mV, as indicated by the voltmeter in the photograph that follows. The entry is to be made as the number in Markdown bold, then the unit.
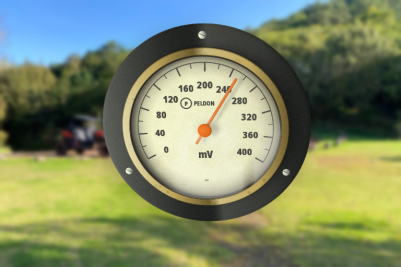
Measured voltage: **250** mV
